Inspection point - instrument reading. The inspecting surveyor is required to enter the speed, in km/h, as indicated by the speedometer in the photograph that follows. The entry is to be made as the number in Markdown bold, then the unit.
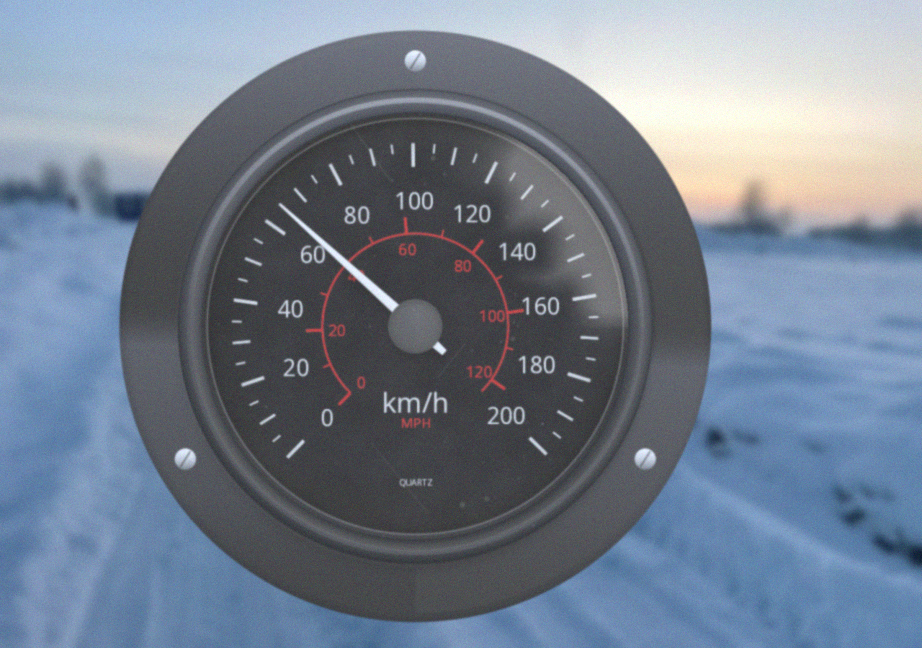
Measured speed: **65** km/h
